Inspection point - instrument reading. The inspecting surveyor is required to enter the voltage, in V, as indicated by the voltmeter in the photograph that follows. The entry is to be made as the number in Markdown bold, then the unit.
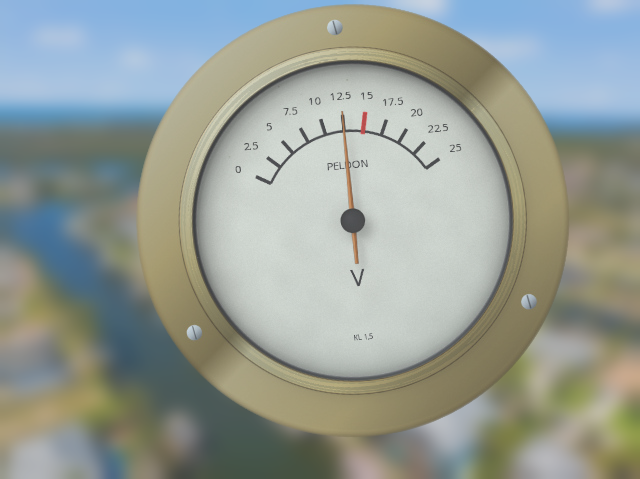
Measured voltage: **12.5** V
